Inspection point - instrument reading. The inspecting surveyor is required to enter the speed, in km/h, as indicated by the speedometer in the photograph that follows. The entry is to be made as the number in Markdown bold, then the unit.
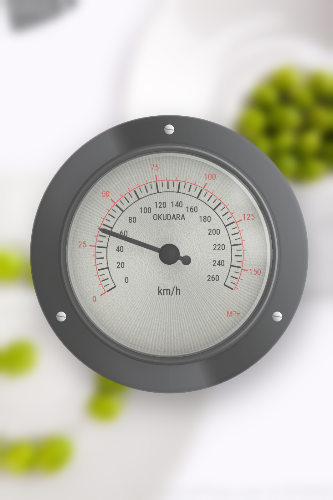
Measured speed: **55** km/h
